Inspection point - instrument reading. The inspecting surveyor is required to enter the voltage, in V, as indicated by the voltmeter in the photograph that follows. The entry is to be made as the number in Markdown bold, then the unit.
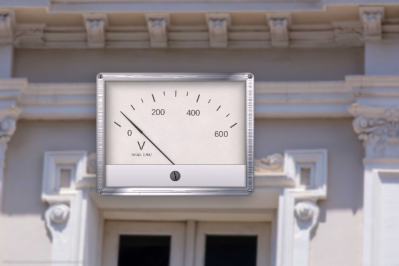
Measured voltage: **50** V
